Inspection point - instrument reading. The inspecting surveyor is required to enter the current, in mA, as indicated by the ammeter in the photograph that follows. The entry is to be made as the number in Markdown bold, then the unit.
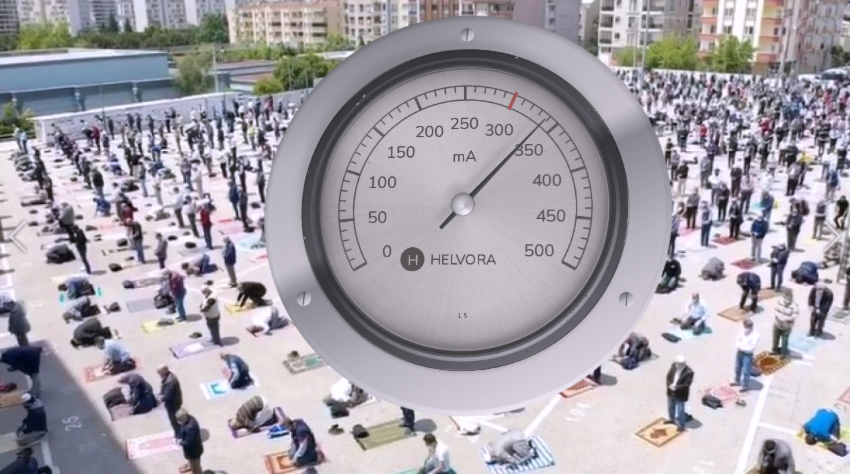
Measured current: **340** mA
